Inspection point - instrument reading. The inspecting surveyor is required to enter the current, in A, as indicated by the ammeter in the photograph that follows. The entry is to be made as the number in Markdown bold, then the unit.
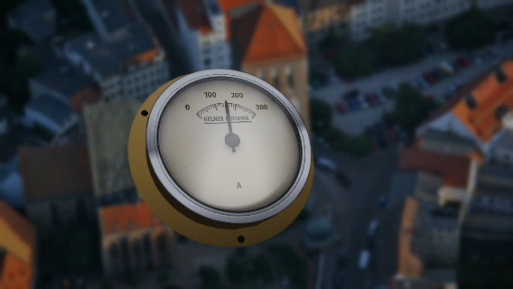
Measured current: **150** A
